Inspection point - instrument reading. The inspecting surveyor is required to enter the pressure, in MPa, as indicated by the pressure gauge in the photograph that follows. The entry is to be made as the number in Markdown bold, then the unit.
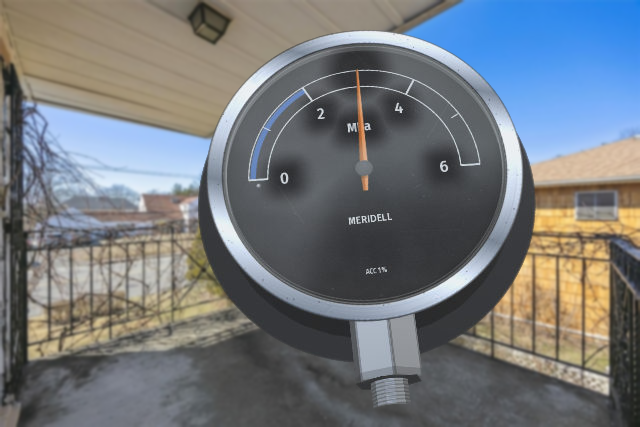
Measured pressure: **3** MPa
